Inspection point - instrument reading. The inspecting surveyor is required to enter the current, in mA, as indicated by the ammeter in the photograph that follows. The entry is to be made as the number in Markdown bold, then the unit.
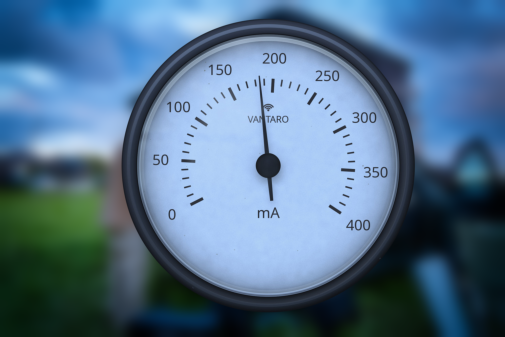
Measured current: **185** mA
